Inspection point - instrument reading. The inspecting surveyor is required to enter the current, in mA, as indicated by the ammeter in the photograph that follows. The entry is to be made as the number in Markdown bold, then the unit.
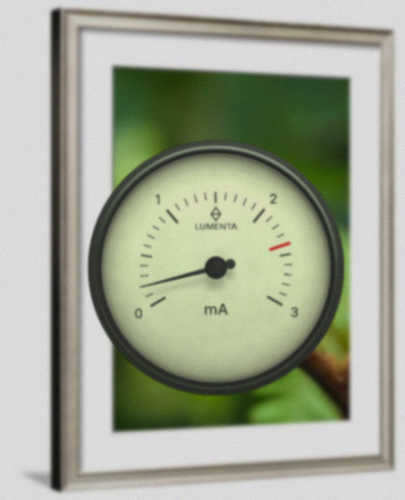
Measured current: **0.2** mA
